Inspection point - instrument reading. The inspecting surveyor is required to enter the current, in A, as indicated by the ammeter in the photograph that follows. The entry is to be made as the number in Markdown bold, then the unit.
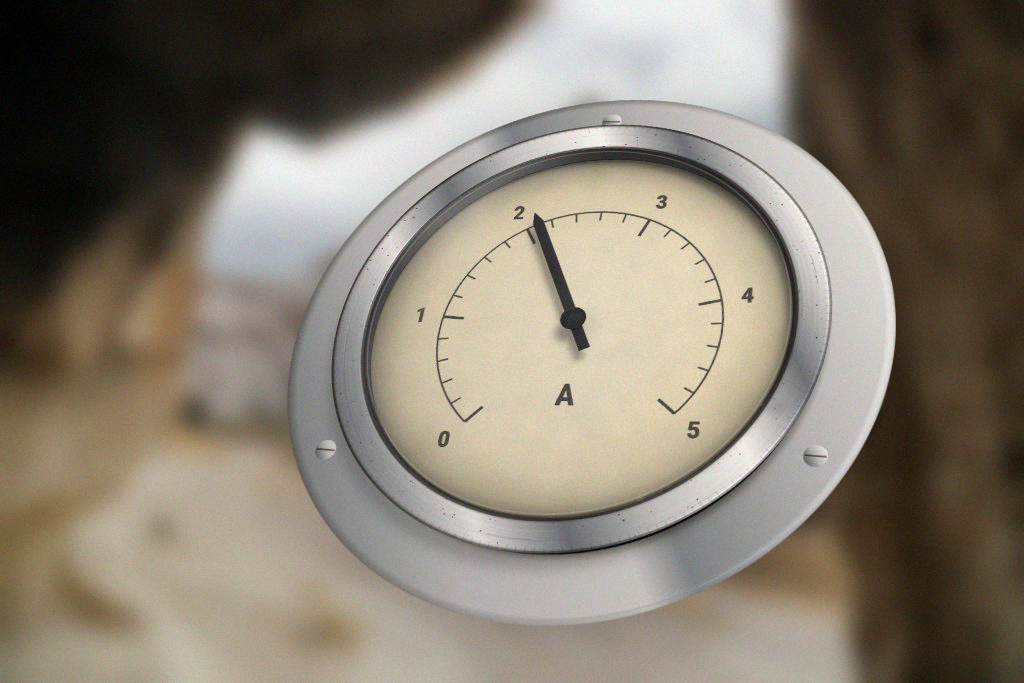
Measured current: **2.1** A
